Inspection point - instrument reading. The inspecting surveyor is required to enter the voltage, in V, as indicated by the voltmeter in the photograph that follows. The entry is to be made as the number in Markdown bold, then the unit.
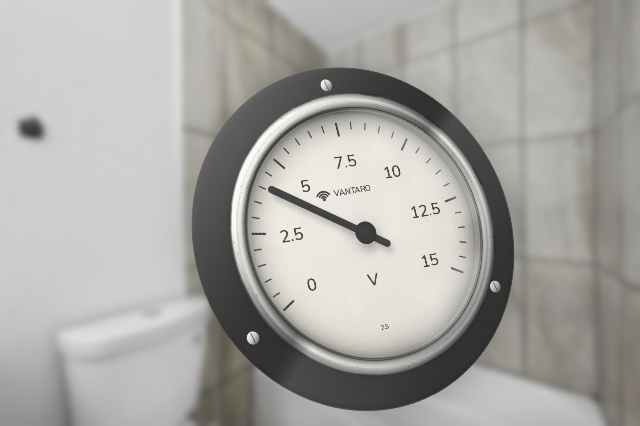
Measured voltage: **4** V
